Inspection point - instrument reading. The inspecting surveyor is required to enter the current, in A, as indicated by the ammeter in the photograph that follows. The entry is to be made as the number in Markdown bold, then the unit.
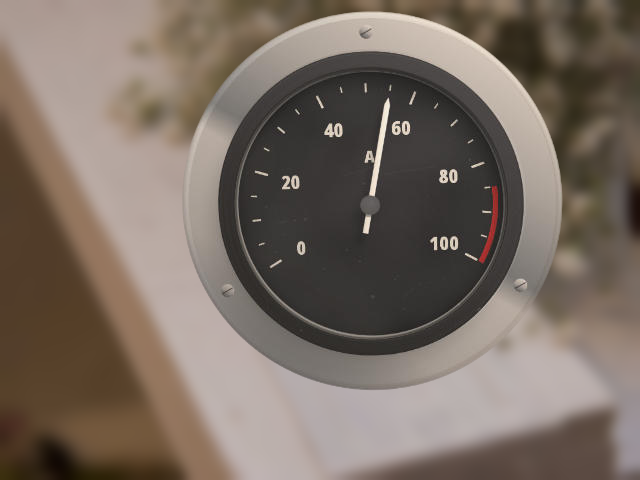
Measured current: **55** A
